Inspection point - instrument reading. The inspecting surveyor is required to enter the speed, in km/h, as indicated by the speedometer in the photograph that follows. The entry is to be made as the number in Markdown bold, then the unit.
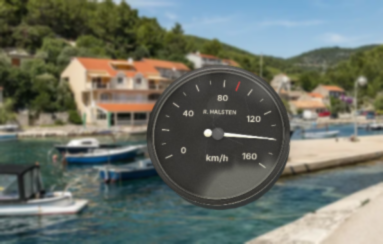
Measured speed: **140** km/h
